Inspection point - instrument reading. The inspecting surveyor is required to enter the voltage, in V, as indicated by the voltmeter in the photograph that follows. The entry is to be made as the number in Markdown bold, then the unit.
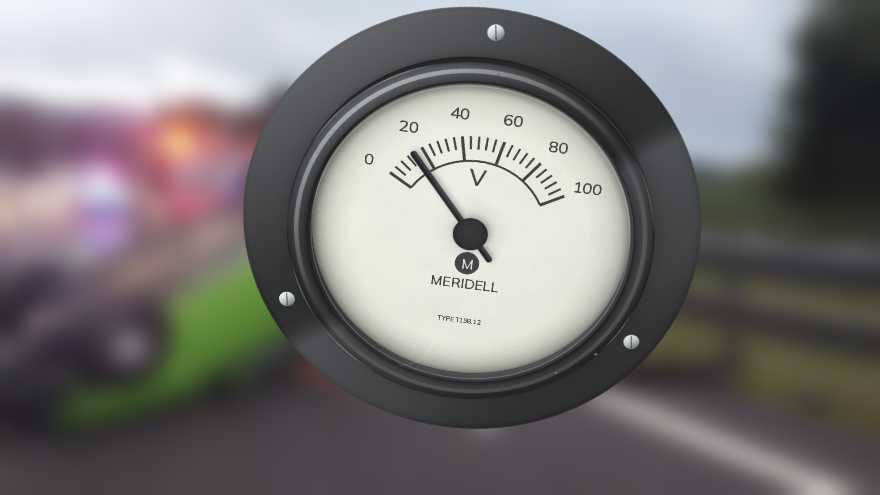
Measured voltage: **16** V
